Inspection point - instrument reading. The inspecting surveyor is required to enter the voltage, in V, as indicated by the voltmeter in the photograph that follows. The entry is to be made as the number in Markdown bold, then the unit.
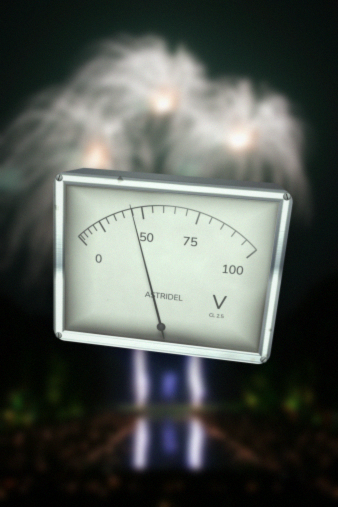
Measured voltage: **45** V
